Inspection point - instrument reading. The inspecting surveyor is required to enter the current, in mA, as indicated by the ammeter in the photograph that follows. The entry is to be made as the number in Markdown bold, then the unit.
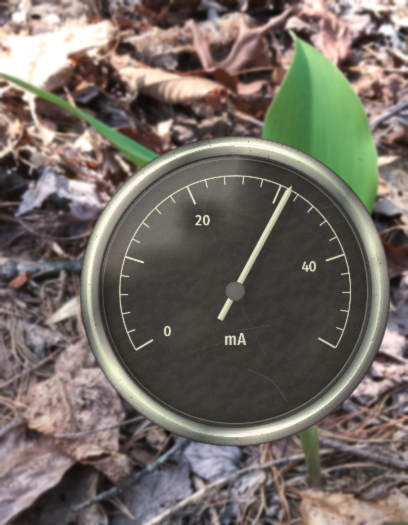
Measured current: **31** mA
